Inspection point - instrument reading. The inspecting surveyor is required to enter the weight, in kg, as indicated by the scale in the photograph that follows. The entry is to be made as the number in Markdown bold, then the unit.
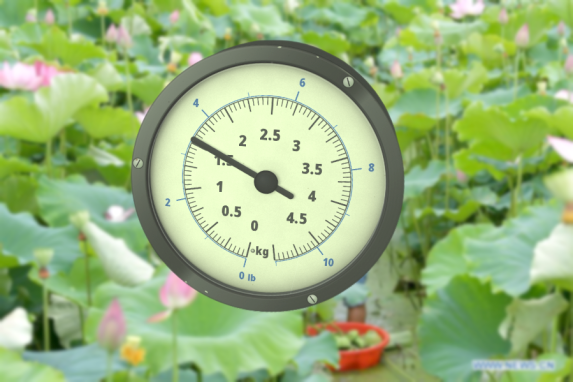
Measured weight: **1.55** kg
